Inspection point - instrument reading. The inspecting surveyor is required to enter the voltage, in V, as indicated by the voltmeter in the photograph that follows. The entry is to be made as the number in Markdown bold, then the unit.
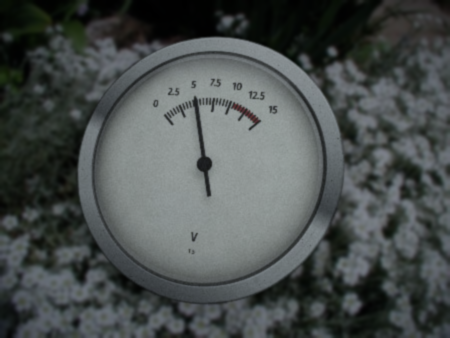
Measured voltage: **5** V
